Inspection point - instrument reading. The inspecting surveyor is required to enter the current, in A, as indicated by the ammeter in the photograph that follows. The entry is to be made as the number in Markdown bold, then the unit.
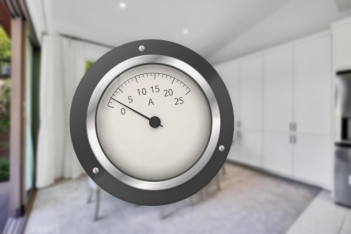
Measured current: **2** A
